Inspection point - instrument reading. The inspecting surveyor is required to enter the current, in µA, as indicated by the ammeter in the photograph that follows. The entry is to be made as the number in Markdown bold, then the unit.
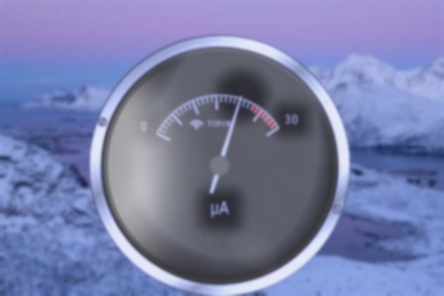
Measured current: **20** µA
